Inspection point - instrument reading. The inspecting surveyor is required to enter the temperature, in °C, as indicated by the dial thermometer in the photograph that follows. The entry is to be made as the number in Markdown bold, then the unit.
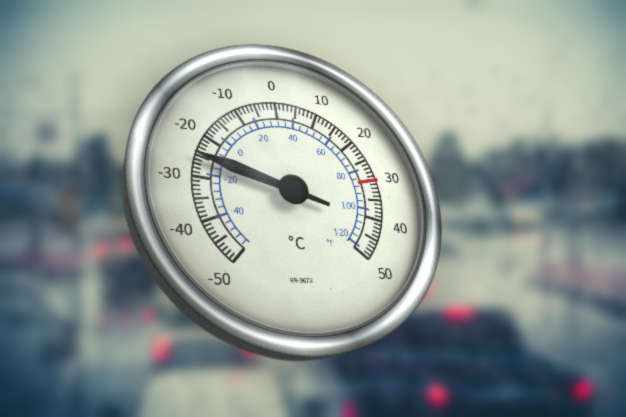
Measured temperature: **-25** °C
